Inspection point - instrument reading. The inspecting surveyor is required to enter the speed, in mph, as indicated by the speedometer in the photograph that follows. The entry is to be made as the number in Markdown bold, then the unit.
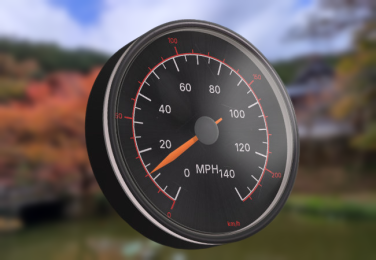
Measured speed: **12.5** mph
